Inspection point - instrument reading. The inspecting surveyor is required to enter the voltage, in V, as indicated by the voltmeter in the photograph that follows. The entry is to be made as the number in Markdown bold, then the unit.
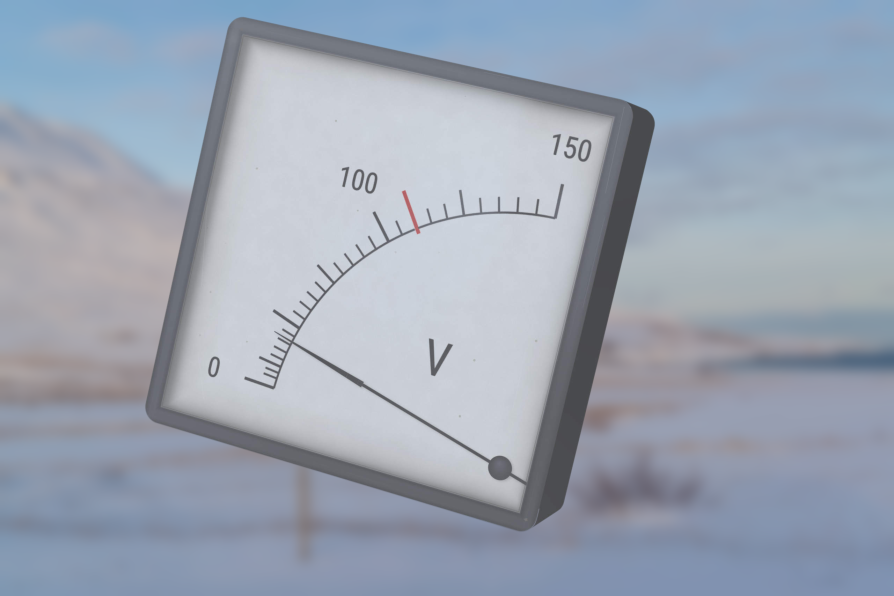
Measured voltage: **42.5** V
